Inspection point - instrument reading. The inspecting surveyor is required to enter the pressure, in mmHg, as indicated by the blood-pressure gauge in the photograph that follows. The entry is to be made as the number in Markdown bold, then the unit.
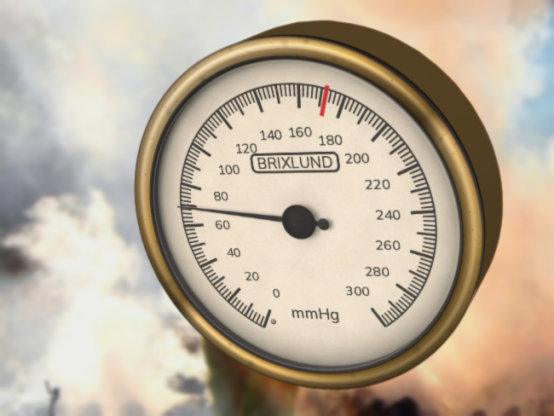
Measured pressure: **70** mmHg
